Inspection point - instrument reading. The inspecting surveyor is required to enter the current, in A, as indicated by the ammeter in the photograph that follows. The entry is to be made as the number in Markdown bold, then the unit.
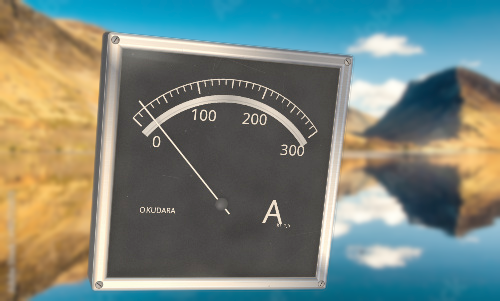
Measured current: **20** A
